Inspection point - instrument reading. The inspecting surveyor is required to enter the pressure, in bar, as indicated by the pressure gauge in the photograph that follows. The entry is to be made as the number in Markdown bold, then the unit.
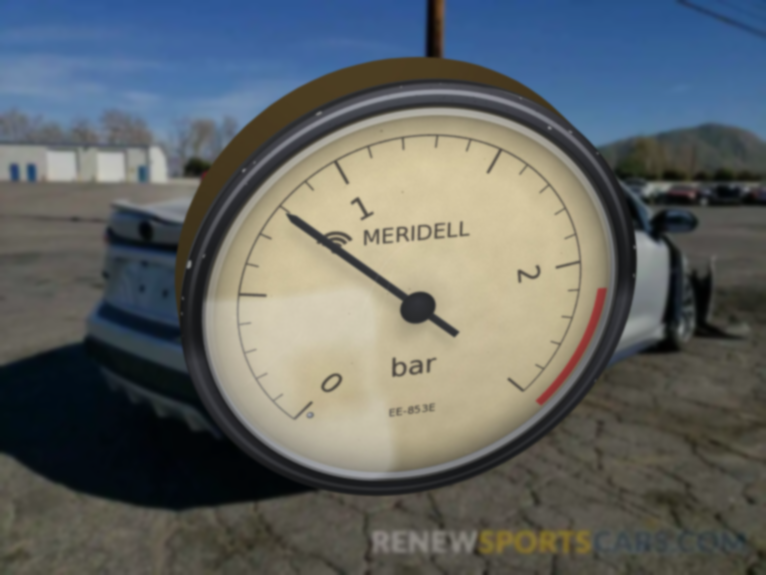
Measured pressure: **0.8** bar
